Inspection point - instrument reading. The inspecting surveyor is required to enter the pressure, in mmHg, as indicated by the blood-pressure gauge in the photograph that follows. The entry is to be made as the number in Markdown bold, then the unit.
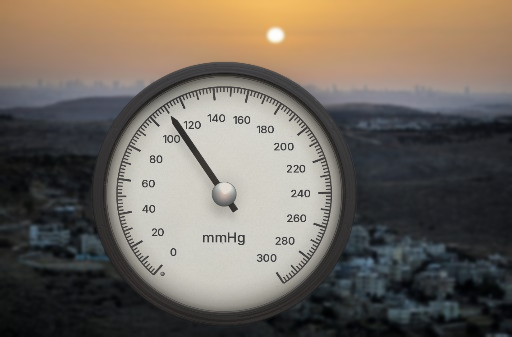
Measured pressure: **110** mmHg
